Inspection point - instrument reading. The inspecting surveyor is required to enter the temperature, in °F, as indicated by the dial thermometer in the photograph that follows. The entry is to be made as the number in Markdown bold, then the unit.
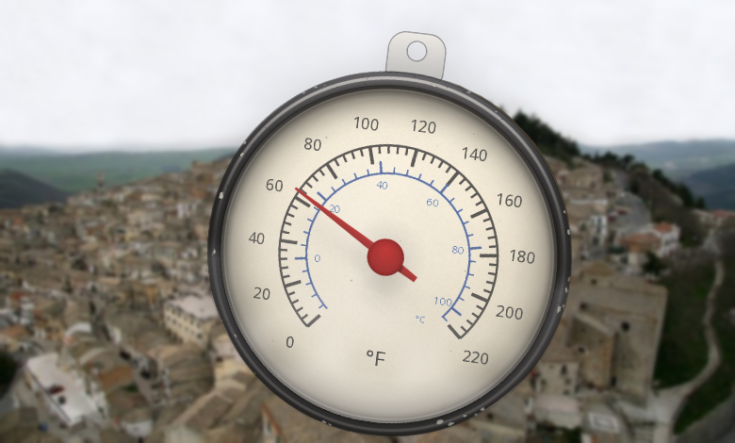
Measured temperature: **64** °F
